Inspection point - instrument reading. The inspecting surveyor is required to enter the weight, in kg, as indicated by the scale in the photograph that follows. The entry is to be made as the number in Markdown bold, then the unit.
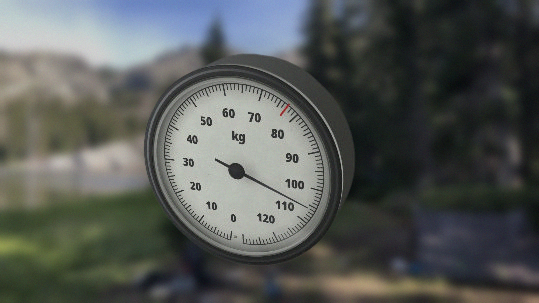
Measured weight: **105** kg
